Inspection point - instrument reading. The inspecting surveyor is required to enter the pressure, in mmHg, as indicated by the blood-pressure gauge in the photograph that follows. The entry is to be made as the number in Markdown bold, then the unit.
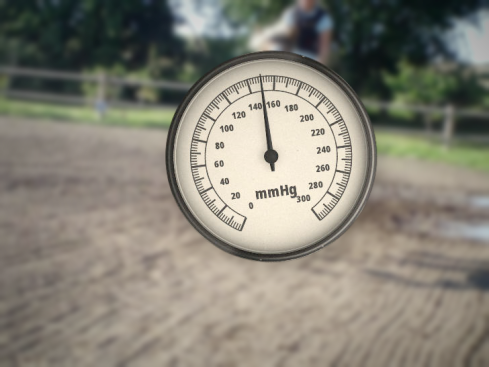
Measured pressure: **150** mmHg
